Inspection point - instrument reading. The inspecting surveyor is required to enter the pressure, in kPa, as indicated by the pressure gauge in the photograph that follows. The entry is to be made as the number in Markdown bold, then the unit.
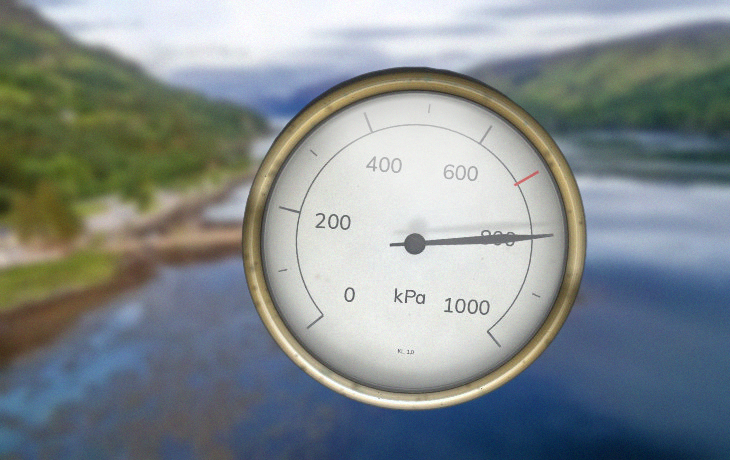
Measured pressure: **800** kPa
